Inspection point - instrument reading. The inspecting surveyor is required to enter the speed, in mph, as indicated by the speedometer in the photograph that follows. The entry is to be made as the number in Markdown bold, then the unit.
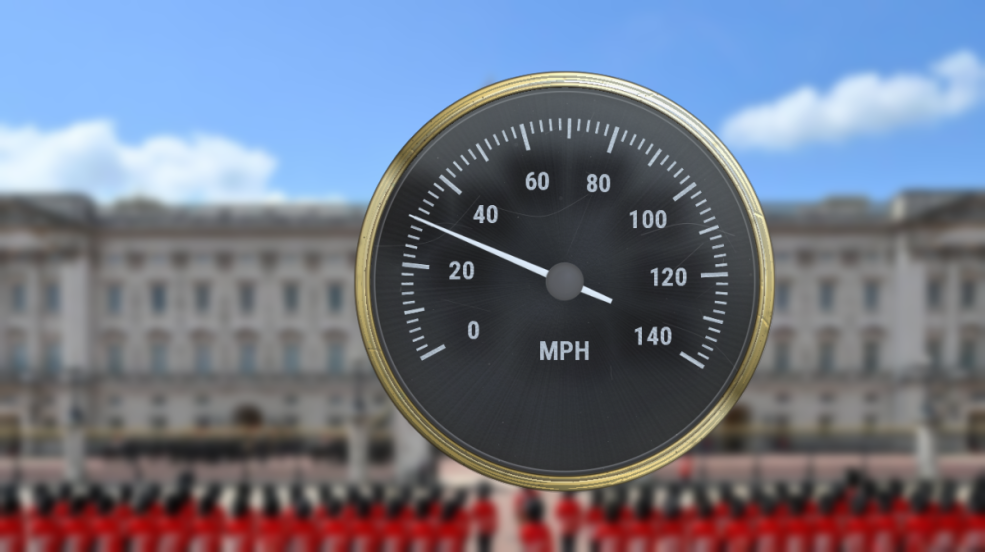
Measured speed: **30** mph
